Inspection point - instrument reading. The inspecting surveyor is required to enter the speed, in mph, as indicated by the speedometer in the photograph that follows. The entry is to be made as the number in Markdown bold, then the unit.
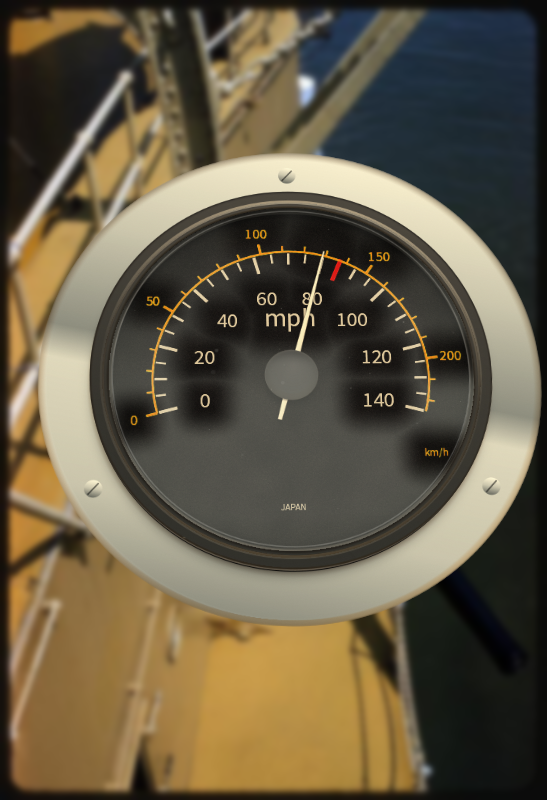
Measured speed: **80** mph
